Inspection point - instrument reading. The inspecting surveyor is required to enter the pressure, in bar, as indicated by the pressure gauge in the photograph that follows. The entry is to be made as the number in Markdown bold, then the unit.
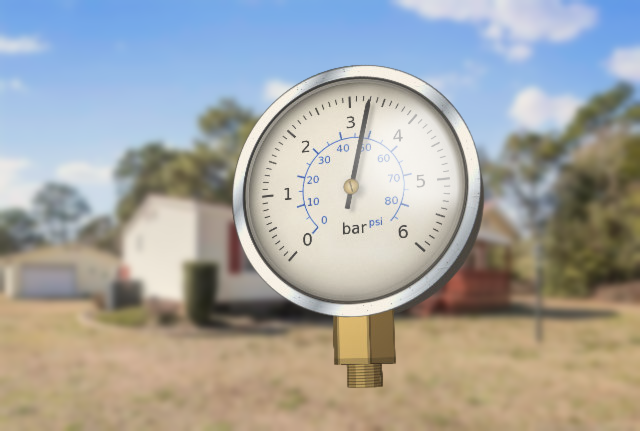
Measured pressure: **3.3** bar
